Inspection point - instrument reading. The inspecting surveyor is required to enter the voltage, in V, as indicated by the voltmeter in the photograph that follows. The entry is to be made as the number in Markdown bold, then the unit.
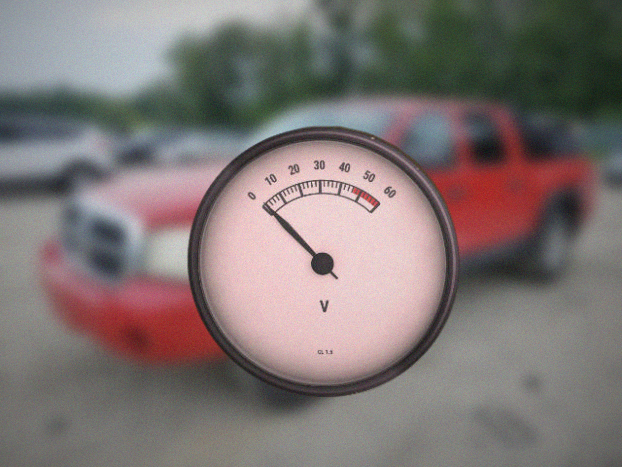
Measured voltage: **2** V
